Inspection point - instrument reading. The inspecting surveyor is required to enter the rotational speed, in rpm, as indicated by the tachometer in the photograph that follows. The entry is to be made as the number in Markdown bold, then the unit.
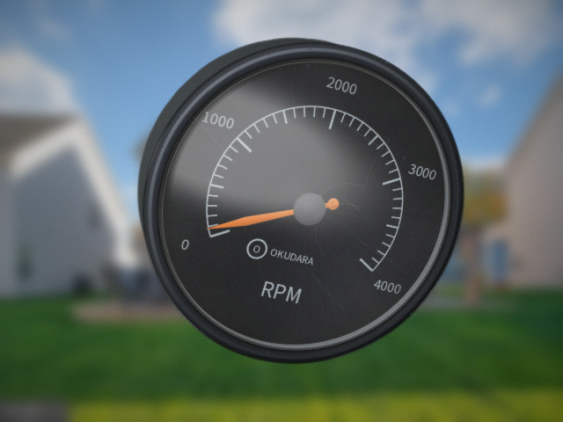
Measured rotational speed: **100** rpm
